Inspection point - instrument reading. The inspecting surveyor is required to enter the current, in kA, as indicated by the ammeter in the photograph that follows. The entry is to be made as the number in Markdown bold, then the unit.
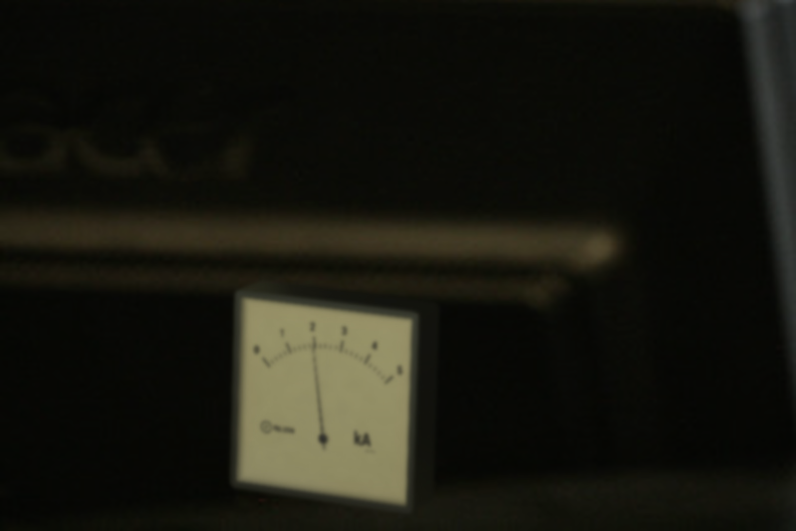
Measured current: **2** kA
